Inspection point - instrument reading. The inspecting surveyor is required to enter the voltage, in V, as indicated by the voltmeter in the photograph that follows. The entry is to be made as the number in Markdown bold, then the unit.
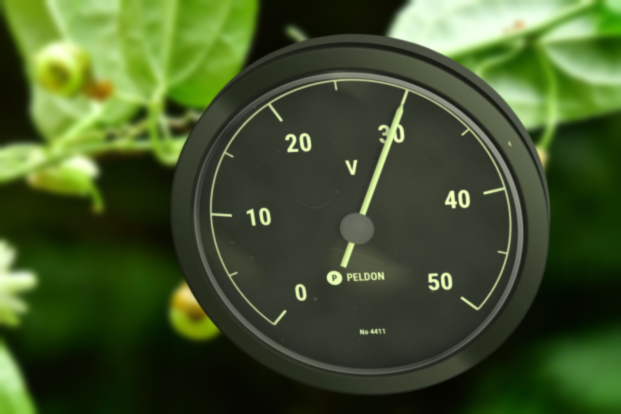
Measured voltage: **30** V
